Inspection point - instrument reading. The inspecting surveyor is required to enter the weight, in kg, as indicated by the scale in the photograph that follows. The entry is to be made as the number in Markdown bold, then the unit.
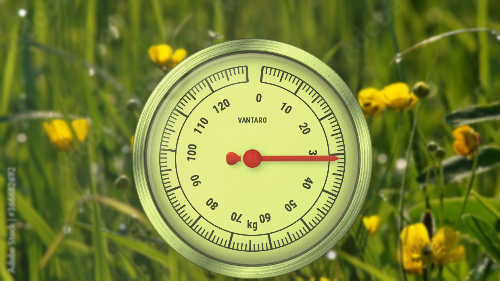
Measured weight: **31** kg
